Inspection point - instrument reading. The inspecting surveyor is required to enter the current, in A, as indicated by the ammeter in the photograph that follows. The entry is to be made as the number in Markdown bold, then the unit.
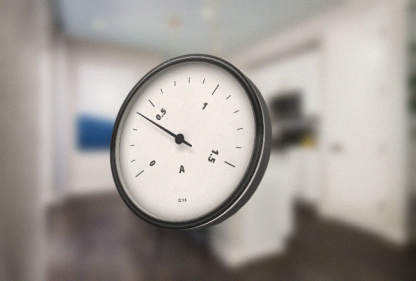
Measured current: **0.4** A
